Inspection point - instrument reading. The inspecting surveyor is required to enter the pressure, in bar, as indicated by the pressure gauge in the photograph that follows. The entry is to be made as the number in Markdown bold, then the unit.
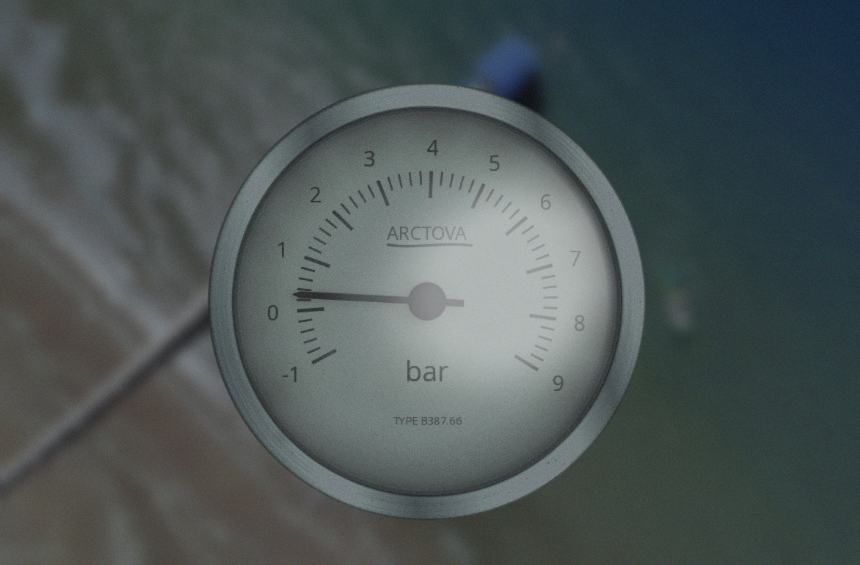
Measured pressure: **0.3** bar
